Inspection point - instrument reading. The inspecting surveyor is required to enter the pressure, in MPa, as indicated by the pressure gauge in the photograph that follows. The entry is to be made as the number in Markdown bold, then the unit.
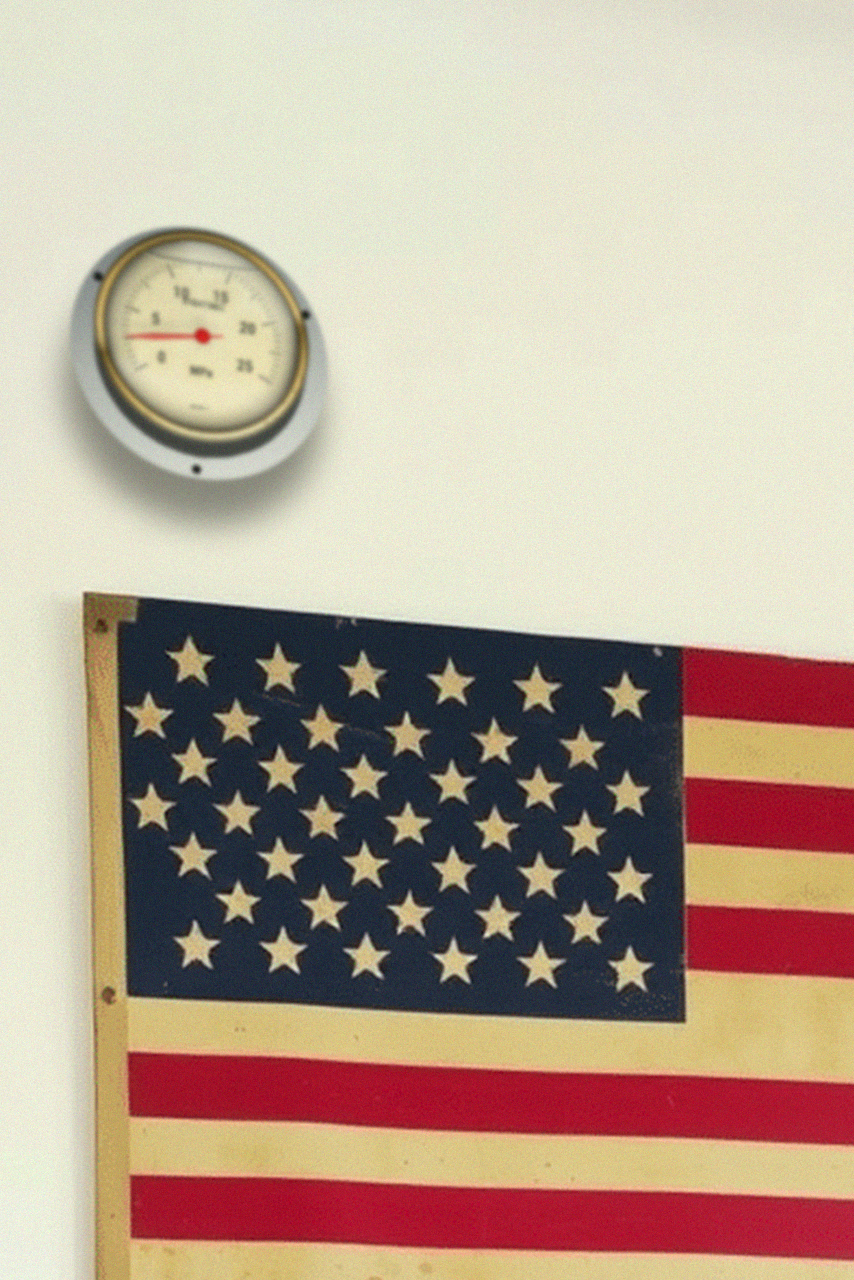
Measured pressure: **2.5** MPa
